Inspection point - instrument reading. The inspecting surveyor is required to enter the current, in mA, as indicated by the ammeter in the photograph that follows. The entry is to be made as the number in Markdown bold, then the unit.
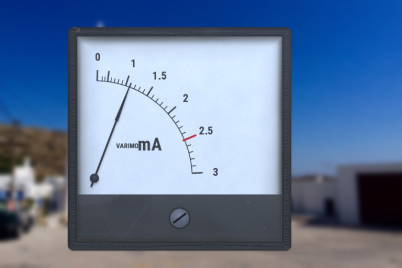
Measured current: **1.1** mA
